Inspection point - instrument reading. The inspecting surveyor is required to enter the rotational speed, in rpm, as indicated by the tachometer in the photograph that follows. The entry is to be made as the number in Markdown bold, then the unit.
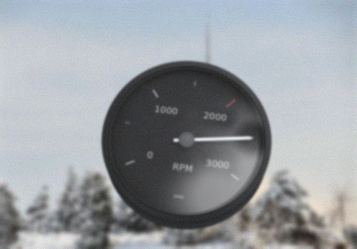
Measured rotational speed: **2500** rpm
